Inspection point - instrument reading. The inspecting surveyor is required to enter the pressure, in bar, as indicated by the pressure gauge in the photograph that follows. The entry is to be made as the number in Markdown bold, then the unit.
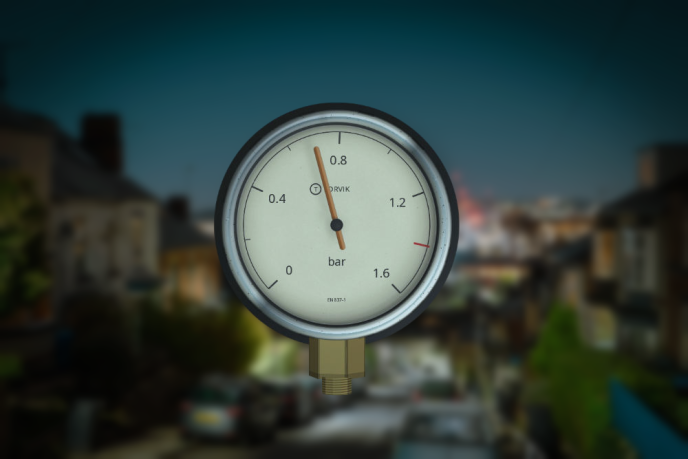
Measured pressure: **0.7** bar
